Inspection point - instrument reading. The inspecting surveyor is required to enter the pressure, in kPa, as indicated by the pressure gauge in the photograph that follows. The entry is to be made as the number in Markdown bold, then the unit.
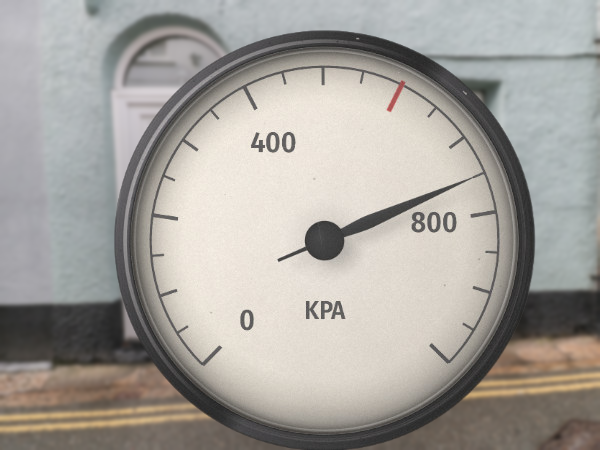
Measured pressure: **750** kPa
